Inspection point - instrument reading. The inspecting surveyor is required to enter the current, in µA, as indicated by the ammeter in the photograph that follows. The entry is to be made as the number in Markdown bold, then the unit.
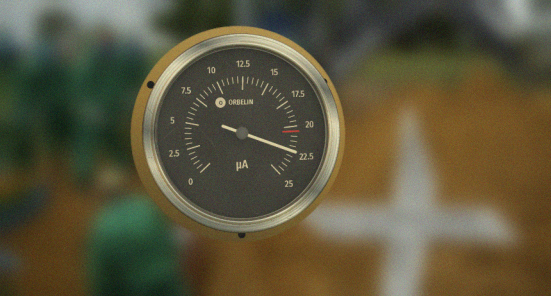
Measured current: **22.5** µA
